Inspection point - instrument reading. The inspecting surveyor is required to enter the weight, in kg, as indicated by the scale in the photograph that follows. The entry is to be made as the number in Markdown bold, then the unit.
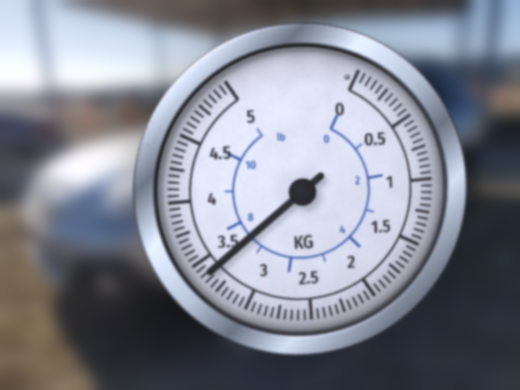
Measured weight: **3.4** kg
